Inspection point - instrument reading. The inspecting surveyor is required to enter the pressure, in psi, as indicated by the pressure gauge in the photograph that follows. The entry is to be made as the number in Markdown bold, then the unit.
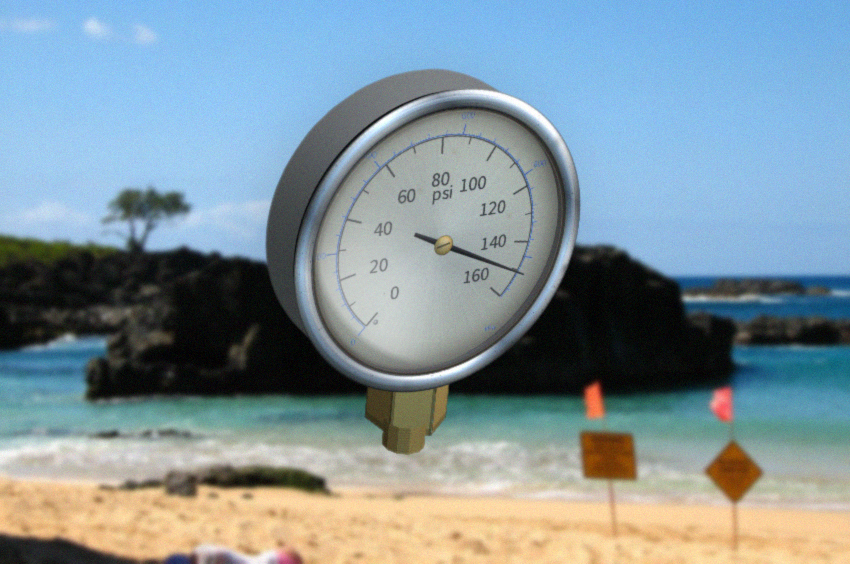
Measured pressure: **150** psi
